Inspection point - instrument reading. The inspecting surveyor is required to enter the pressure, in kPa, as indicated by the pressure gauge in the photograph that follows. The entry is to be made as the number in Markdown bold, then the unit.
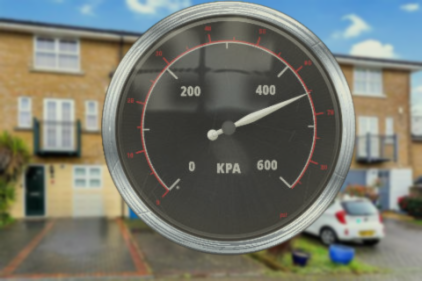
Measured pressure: **450** kPa
